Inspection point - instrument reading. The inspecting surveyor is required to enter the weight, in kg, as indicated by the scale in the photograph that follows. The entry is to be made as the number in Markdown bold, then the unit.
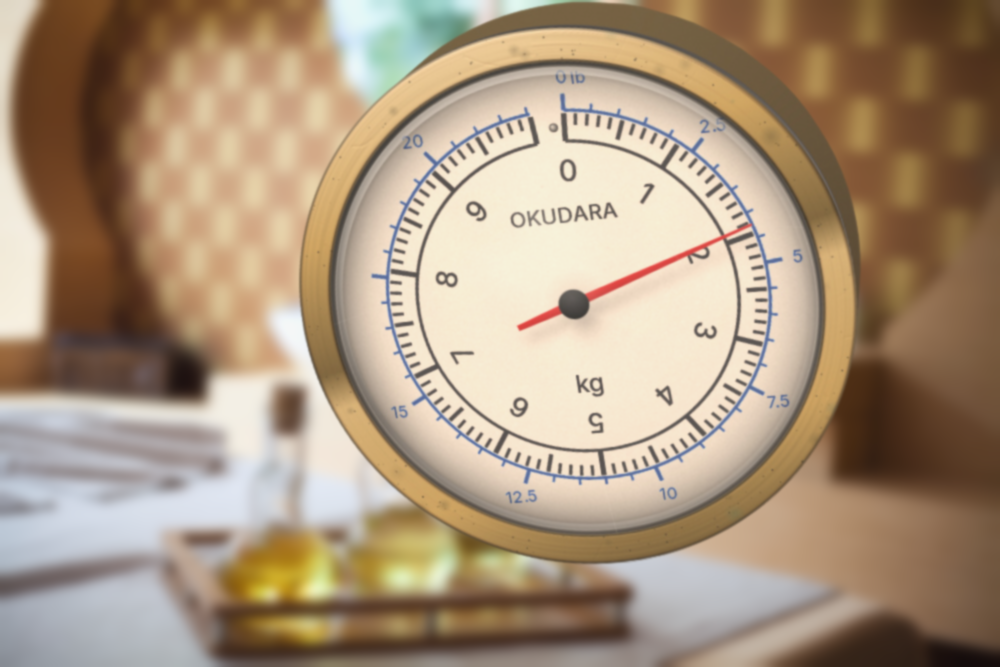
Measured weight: **1.9** kg
